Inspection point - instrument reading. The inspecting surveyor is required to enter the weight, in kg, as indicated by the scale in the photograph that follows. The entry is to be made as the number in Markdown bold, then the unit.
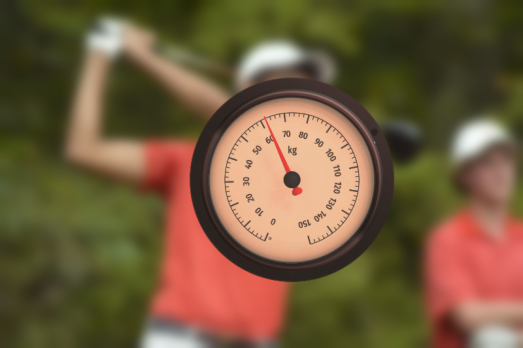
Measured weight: **62** kg
